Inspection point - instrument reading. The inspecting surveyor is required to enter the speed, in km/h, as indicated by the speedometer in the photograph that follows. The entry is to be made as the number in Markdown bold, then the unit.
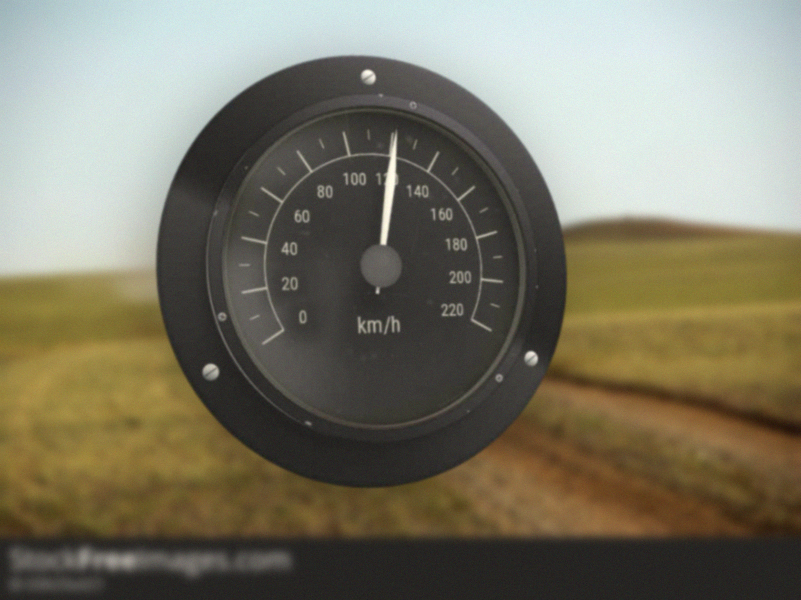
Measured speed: **120** km/h
